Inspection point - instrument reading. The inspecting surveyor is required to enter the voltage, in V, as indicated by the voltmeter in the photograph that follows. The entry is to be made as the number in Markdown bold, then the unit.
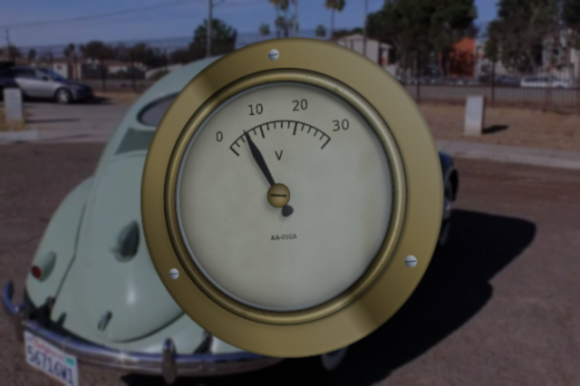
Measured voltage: **6** V
